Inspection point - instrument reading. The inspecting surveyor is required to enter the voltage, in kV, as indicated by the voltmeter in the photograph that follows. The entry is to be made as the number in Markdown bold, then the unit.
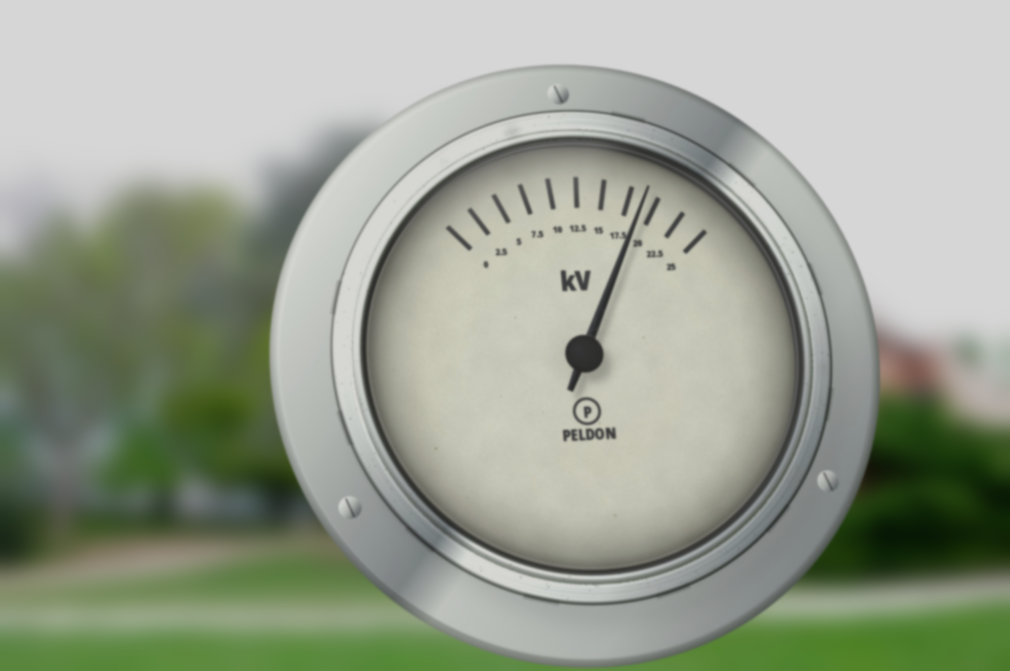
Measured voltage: **18.75** kV
